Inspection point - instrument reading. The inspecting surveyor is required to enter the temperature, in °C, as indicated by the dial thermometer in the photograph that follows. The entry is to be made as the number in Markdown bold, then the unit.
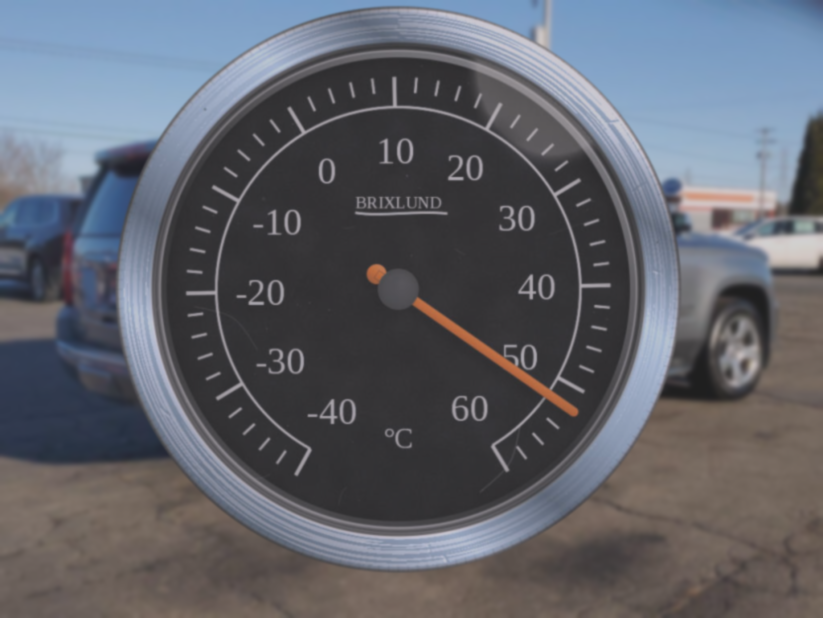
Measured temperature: **52** °C
